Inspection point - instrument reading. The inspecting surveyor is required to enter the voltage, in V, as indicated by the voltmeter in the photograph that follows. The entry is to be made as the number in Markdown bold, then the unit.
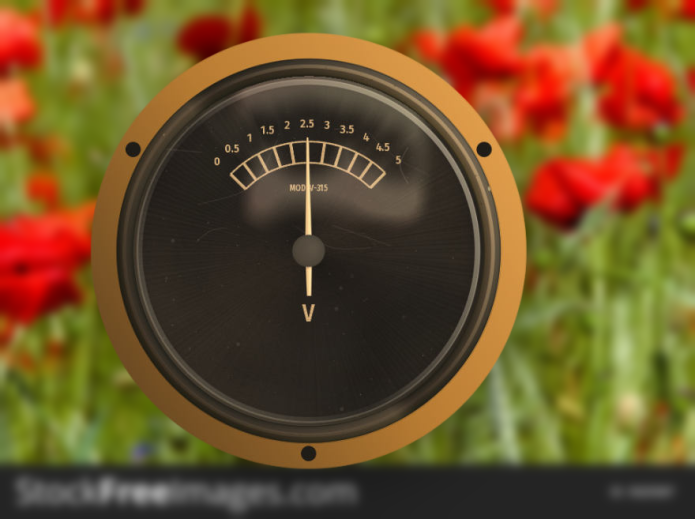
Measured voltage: **2.5** V
